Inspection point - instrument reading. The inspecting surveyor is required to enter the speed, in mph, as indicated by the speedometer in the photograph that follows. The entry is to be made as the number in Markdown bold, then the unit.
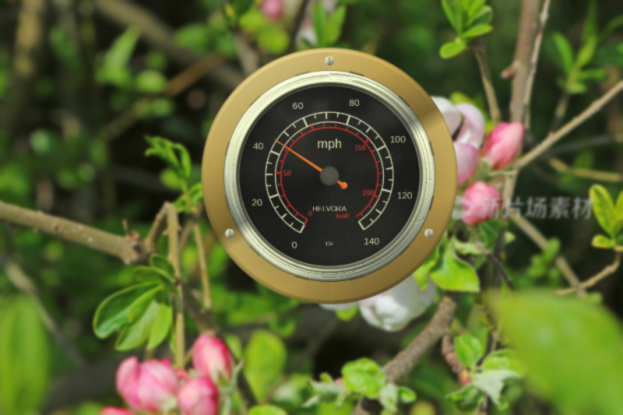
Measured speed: **45** mph
